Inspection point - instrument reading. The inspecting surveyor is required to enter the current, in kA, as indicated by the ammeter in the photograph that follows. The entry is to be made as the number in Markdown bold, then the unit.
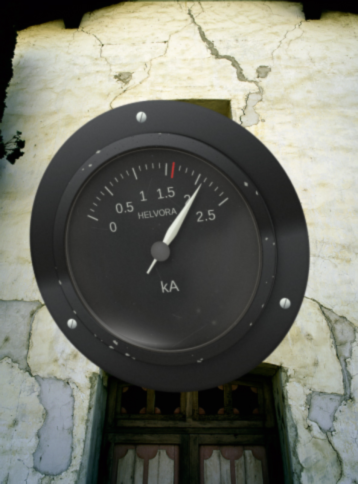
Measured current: **2.1** kA
